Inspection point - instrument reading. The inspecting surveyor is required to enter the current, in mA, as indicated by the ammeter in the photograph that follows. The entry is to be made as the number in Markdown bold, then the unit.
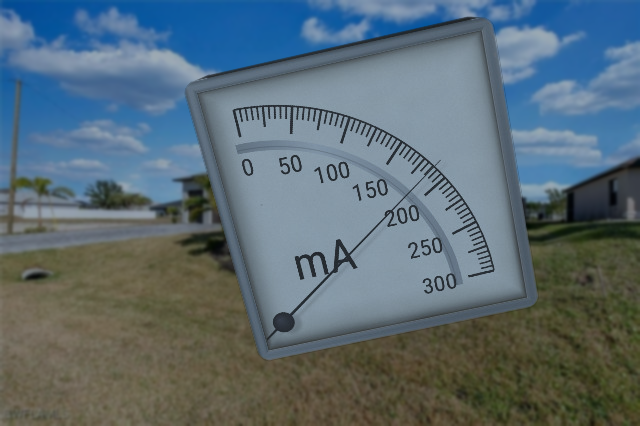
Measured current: **185** mA
